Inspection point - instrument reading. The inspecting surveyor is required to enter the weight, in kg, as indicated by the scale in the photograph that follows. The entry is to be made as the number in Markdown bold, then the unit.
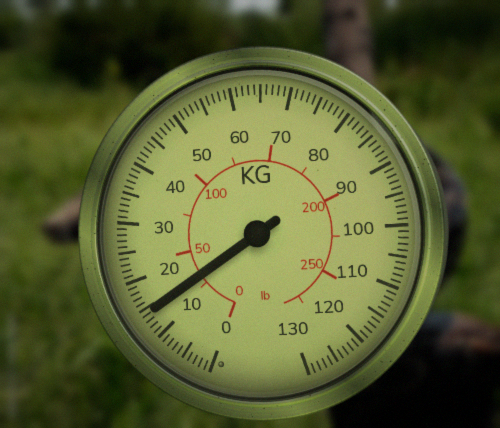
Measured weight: **14** kg
